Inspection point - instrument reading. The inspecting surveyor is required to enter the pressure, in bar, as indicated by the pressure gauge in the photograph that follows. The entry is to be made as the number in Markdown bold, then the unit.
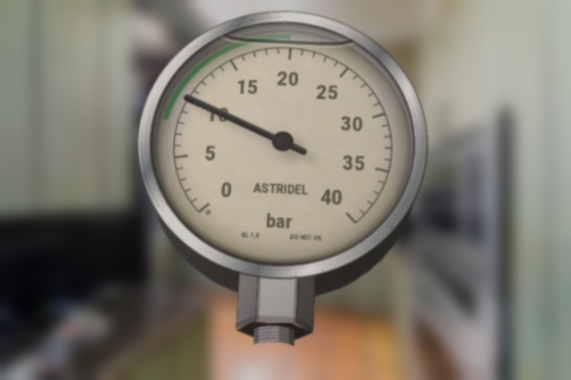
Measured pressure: **10** bar
